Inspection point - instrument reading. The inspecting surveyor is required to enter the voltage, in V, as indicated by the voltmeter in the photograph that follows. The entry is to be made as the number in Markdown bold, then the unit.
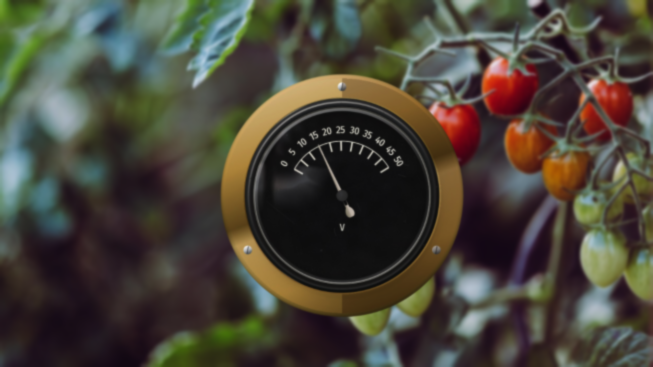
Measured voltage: **15** V
